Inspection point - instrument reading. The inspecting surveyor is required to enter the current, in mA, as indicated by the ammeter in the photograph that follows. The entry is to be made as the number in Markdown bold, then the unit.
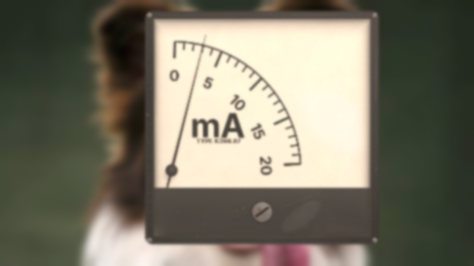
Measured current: **3** mA
